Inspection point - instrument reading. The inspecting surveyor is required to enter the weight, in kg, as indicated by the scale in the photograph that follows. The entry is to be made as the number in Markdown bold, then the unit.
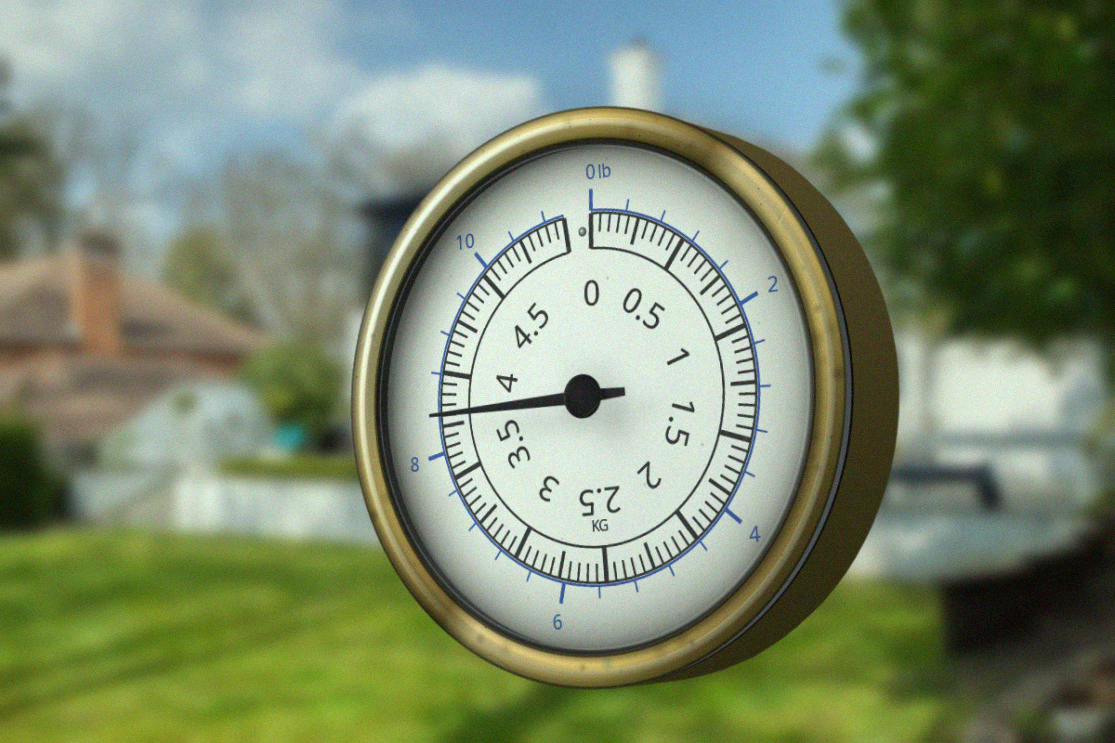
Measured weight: **3.8** kg
